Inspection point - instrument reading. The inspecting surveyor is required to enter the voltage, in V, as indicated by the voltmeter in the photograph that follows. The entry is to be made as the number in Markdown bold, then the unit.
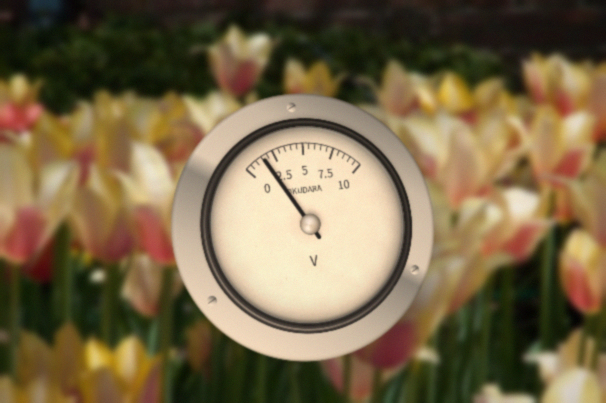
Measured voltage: **1.5** V
